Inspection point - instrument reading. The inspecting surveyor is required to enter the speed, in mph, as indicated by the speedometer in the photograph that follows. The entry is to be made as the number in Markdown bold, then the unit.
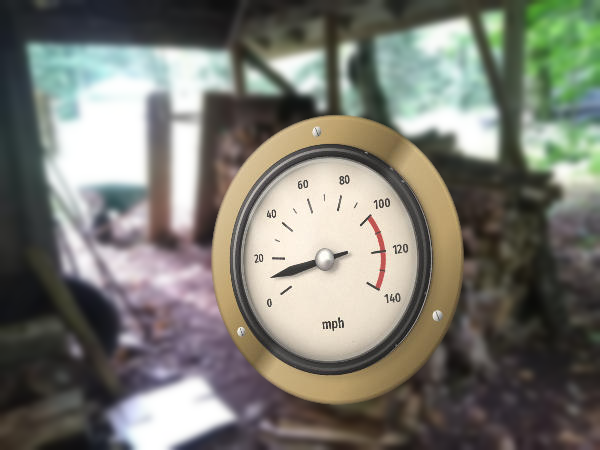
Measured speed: **10** mph
